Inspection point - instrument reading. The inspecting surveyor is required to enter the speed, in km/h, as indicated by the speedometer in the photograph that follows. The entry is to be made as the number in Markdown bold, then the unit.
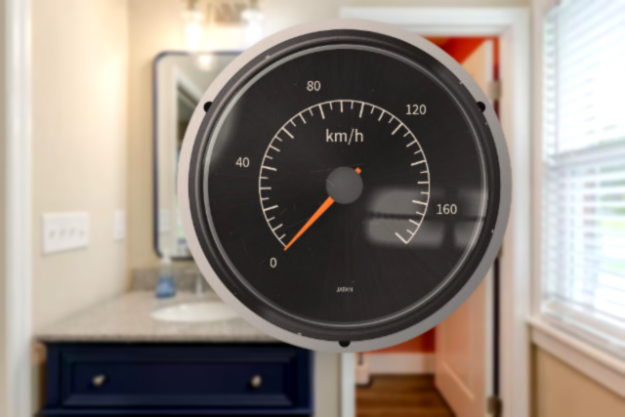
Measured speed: **0** km/h
